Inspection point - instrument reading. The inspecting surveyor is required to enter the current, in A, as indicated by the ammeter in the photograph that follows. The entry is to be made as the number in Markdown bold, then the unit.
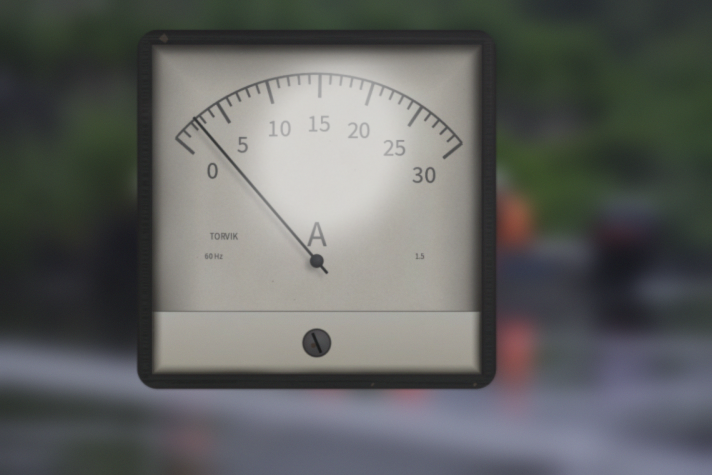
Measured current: **2.5** A
